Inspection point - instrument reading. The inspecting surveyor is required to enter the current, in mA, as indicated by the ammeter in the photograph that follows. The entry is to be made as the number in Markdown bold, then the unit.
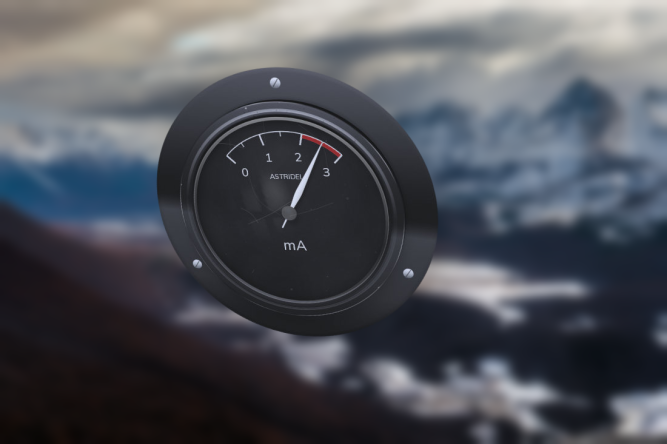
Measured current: **2.5** mA
